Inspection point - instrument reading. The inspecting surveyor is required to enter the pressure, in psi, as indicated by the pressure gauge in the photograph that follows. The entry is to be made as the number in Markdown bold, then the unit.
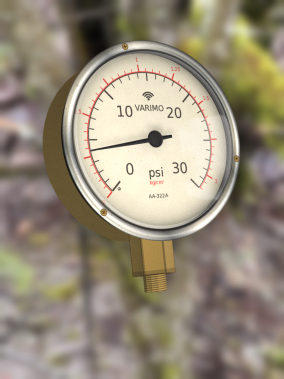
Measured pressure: **4** psi
